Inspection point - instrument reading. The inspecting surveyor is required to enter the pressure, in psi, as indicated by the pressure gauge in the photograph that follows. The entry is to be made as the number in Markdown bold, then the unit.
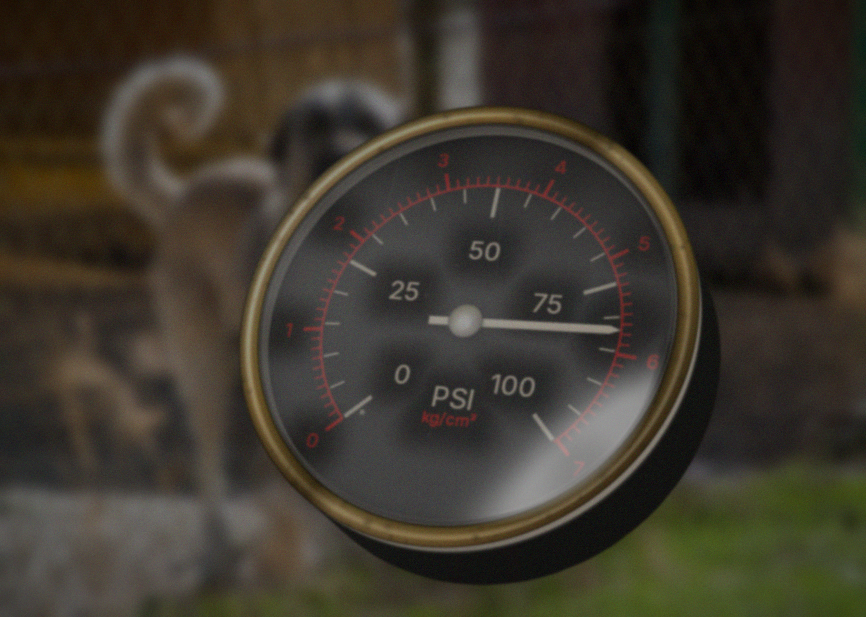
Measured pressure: **82.5** psi
